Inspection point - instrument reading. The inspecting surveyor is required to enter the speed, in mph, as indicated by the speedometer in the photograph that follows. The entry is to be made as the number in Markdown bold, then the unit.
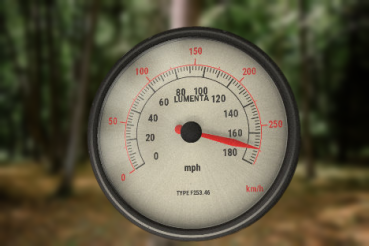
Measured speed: **170** mph
